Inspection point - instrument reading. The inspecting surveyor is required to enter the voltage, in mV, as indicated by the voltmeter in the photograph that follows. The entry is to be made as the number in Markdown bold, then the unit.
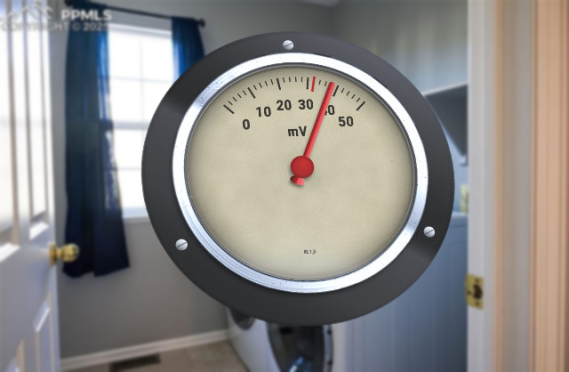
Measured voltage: **38** mV
